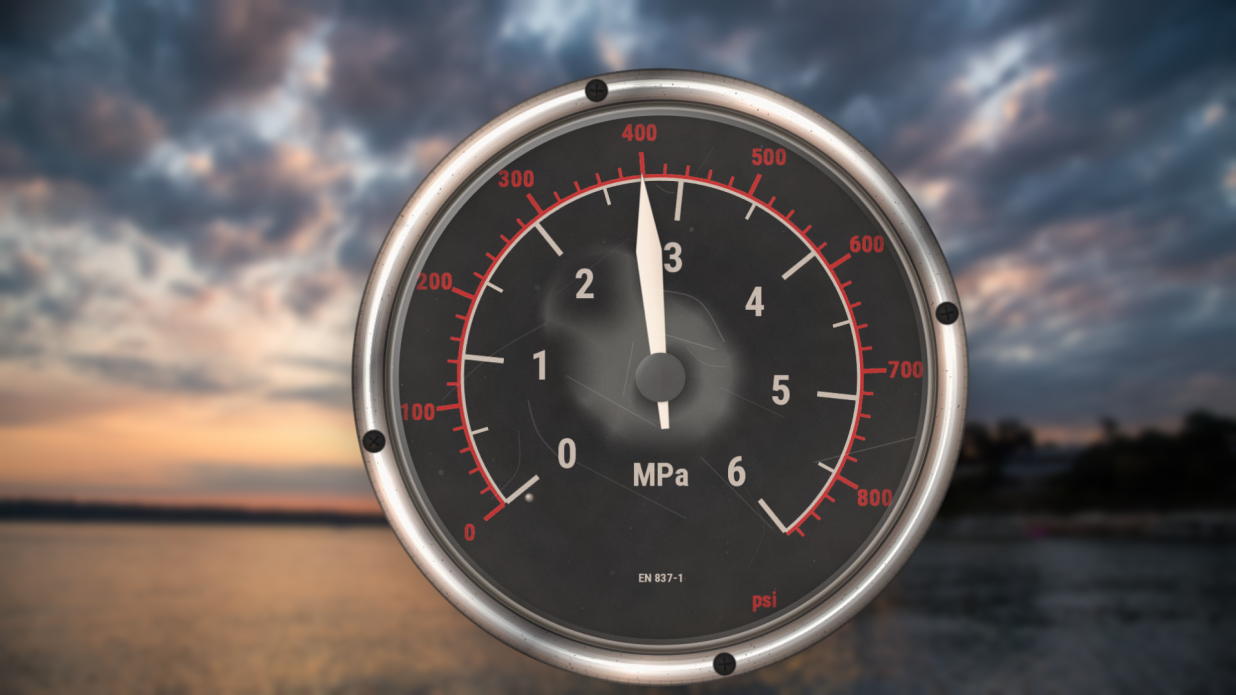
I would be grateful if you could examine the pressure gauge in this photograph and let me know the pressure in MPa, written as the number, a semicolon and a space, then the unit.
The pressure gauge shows 2.75; MPa
